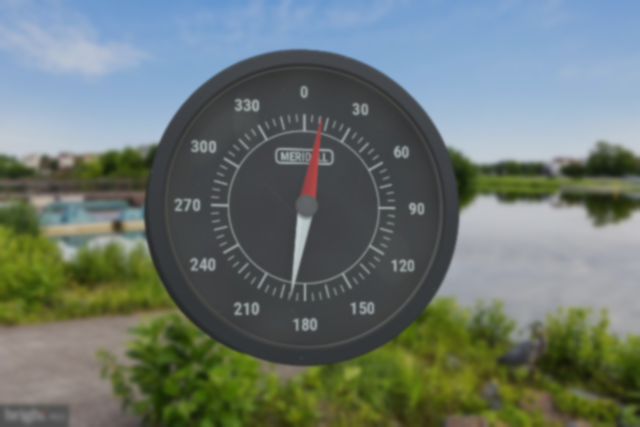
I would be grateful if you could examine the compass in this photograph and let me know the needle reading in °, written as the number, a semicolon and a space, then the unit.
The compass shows 10; °
